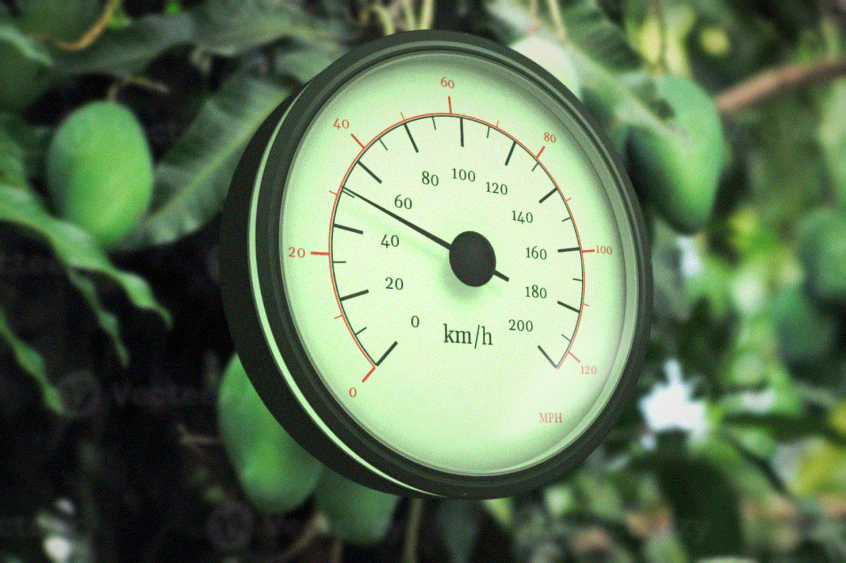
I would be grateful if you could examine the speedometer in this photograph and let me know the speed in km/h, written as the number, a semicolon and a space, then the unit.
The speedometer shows 50; km/h
